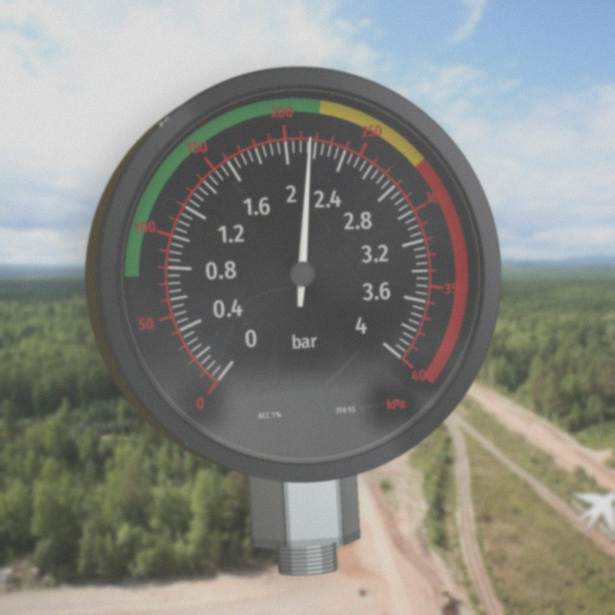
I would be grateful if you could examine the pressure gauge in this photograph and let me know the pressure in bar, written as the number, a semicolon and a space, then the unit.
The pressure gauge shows 2.15; bar
